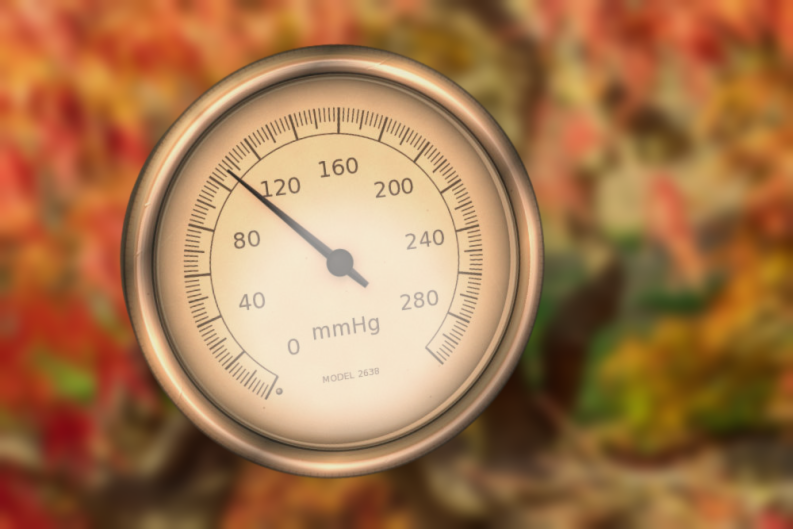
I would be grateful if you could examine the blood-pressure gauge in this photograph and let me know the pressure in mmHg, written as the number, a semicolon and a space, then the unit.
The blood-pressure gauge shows 106; mmHg
